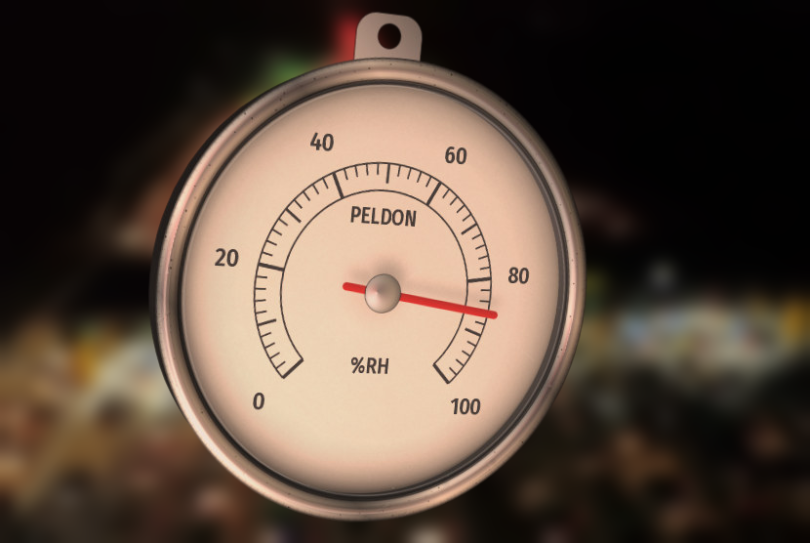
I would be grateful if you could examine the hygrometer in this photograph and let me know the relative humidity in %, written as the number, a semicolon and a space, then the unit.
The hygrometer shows 86; %
